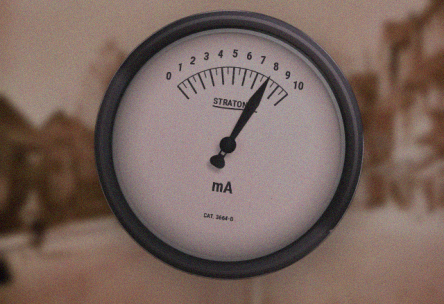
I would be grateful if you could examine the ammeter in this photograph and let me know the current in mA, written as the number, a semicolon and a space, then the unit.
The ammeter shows 8; mA
